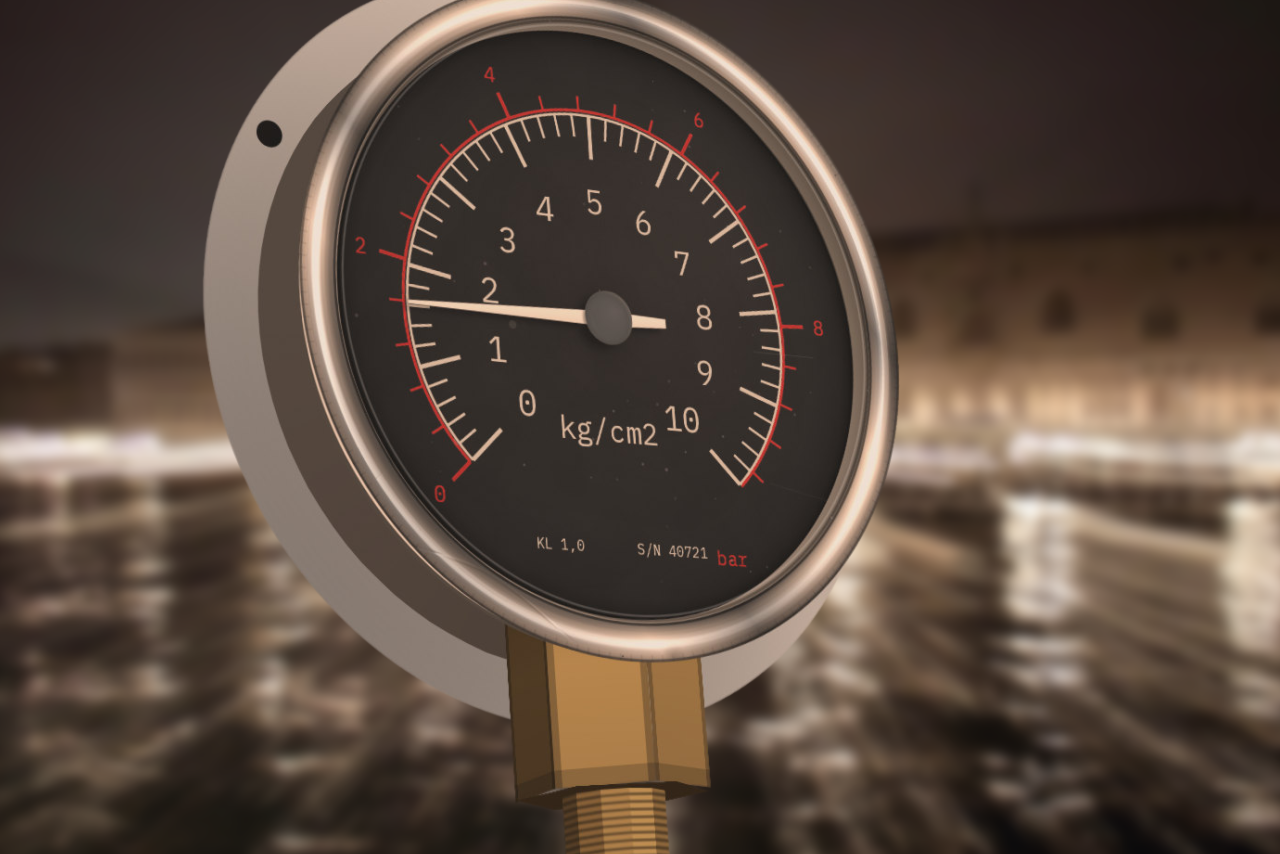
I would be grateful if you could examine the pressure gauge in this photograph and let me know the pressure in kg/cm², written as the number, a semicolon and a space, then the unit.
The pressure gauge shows 1.6; kg/cm²
